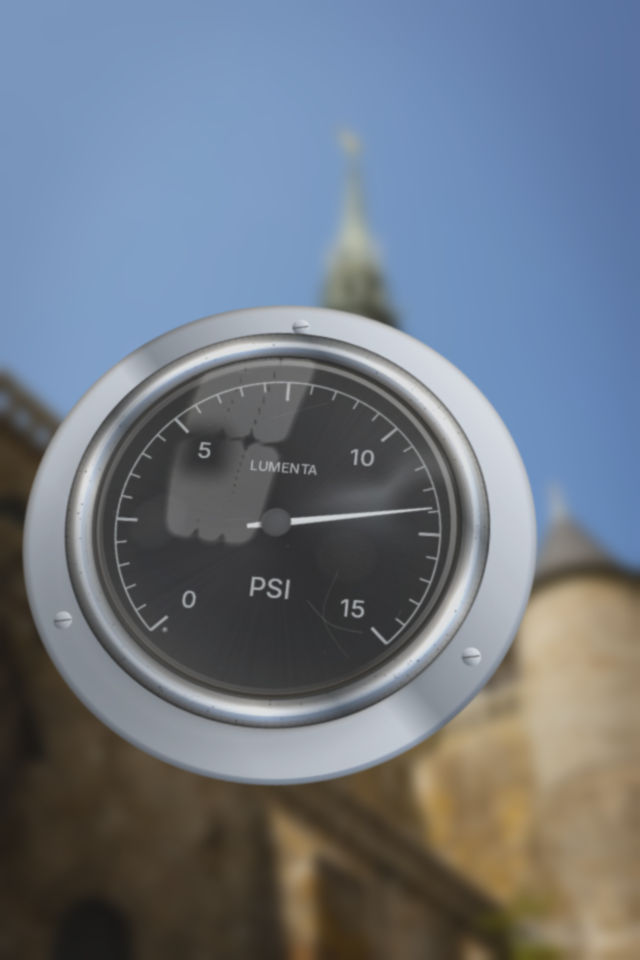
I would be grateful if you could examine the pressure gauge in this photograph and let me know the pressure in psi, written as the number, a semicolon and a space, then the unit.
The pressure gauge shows 12; psi
